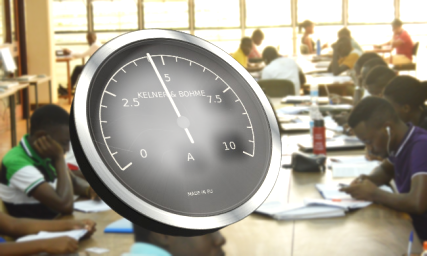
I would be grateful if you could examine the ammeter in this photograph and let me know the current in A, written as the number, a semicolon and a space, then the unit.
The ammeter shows 4.5; A
